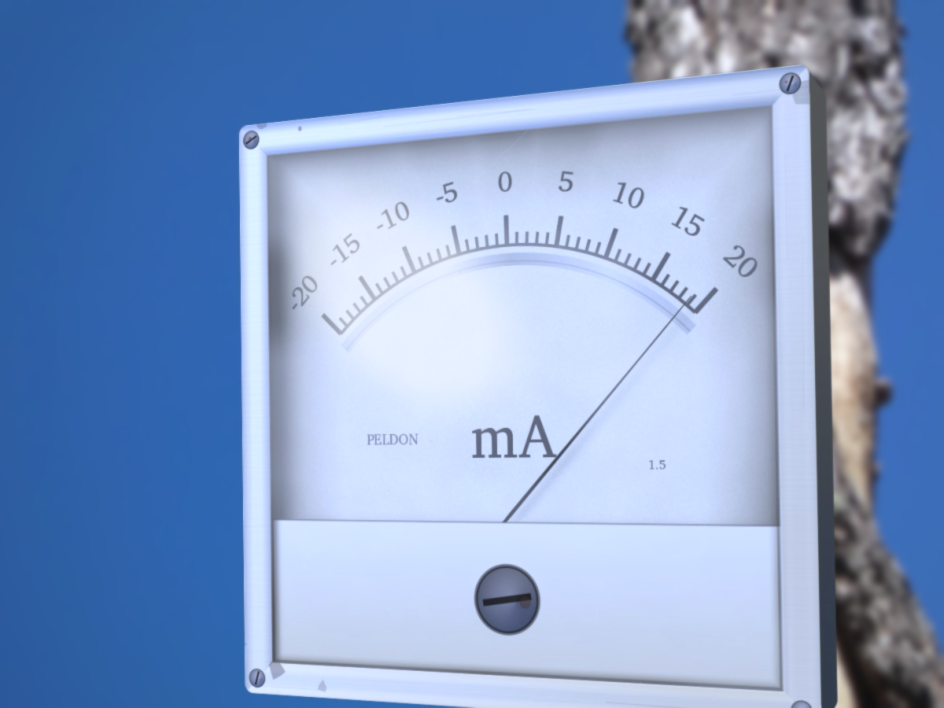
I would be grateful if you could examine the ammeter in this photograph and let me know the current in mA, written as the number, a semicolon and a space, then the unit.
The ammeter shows 19; mA
